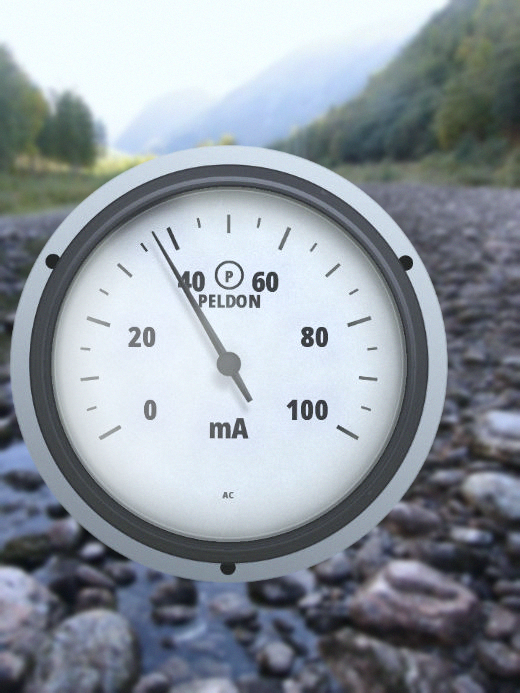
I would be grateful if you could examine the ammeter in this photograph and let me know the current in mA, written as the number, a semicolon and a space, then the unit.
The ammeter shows 37.5; mA
